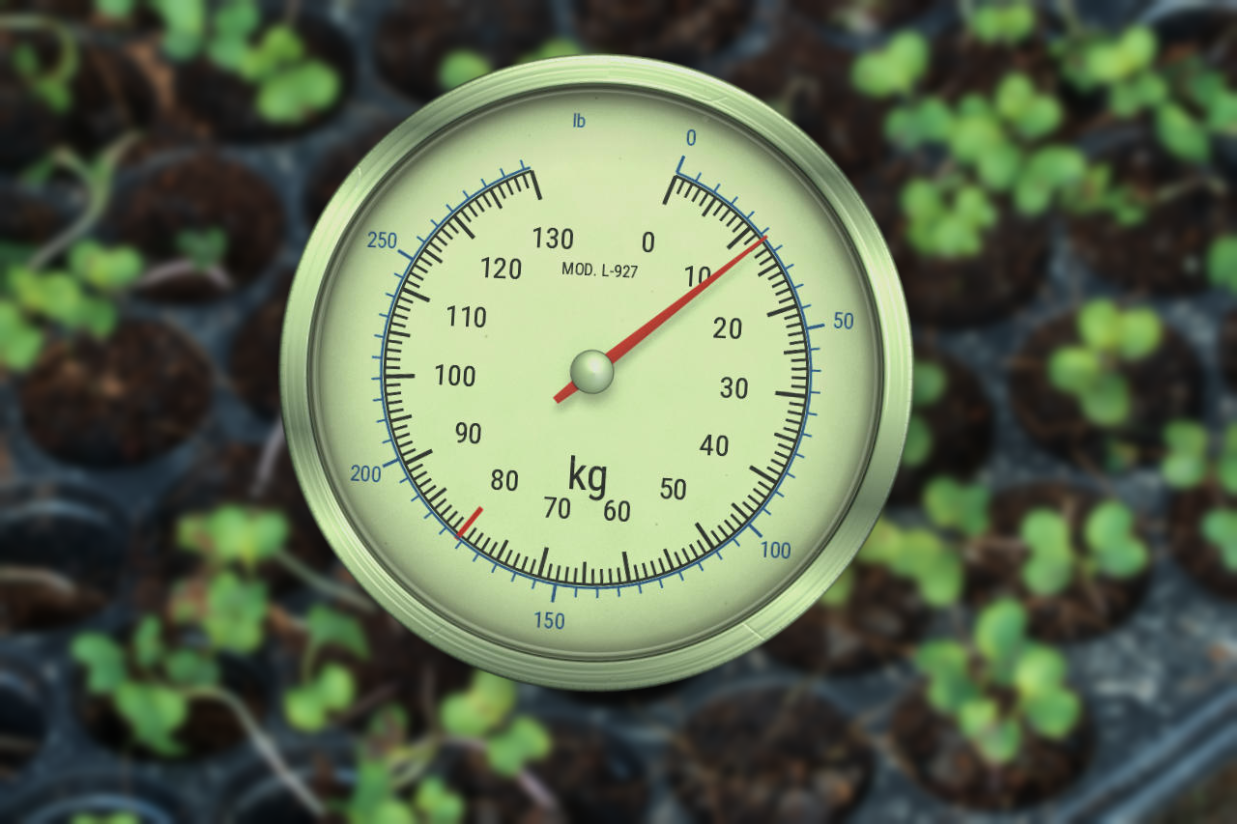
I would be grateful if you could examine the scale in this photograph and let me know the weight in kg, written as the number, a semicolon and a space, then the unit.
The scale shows 12; kg
